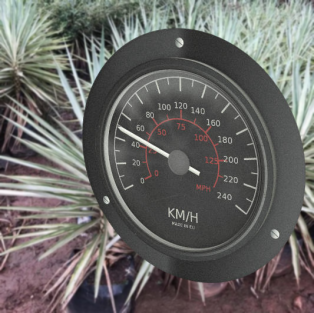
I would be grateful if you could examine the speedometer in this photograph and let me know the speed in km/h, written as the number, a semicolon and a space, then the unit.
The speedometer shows 50; km/h
